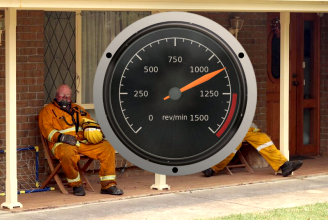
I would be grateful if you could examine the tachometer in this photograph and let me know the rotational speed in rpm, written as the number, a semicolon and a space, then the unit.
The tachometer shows 1100; rpm
